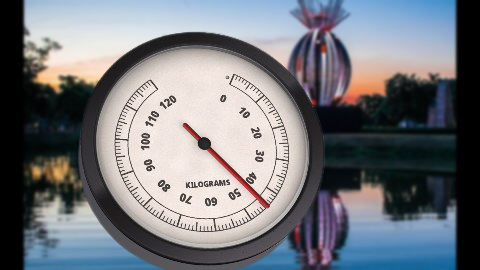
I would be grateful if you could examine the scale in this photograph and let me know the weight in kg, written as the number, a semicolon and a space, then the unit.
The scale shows 45; kg
